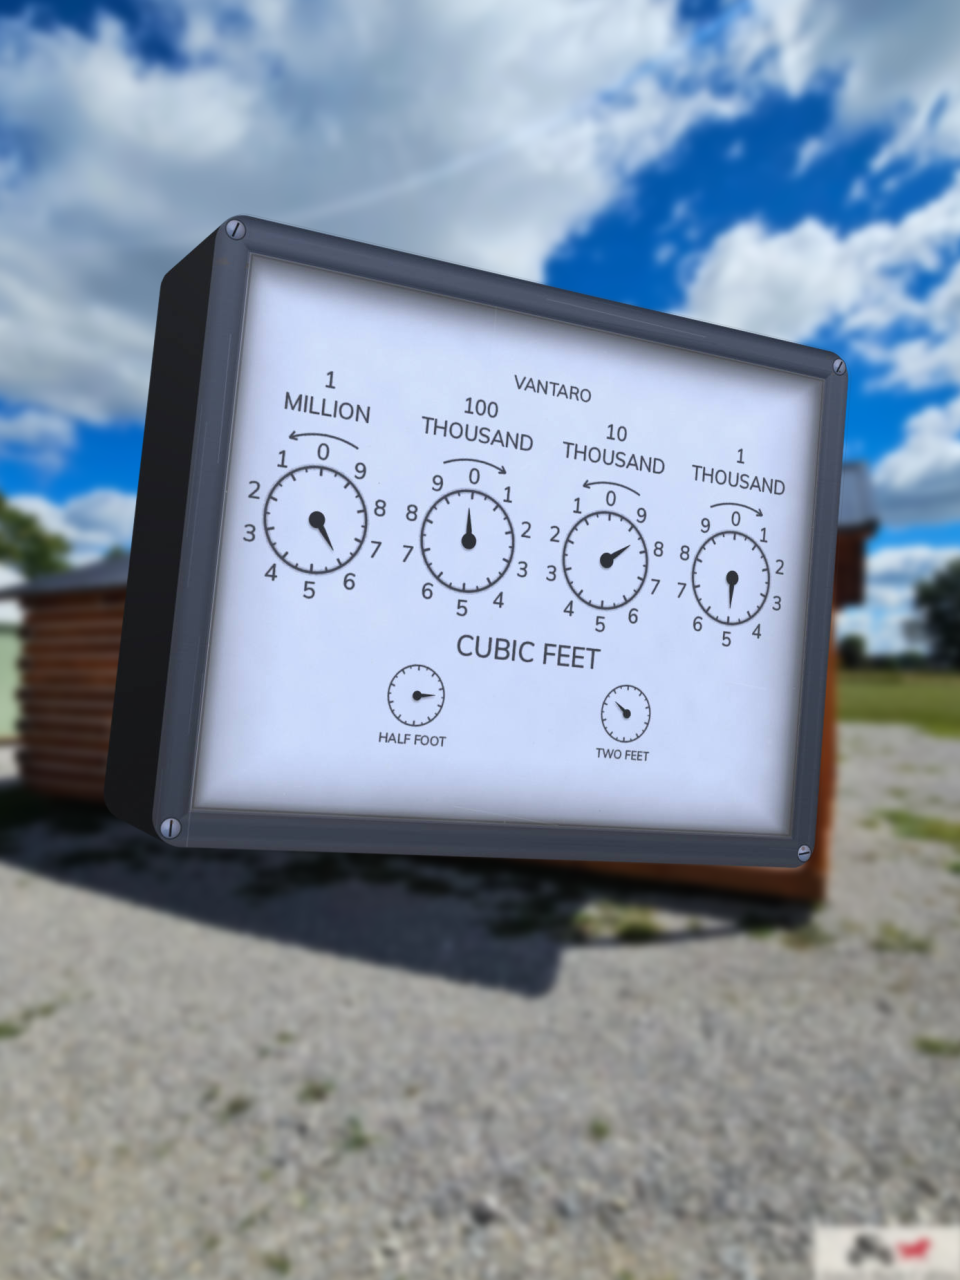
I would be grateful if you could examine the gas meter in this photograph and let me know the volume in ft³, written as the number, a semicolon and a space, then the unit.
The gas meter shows 598500; ft³
